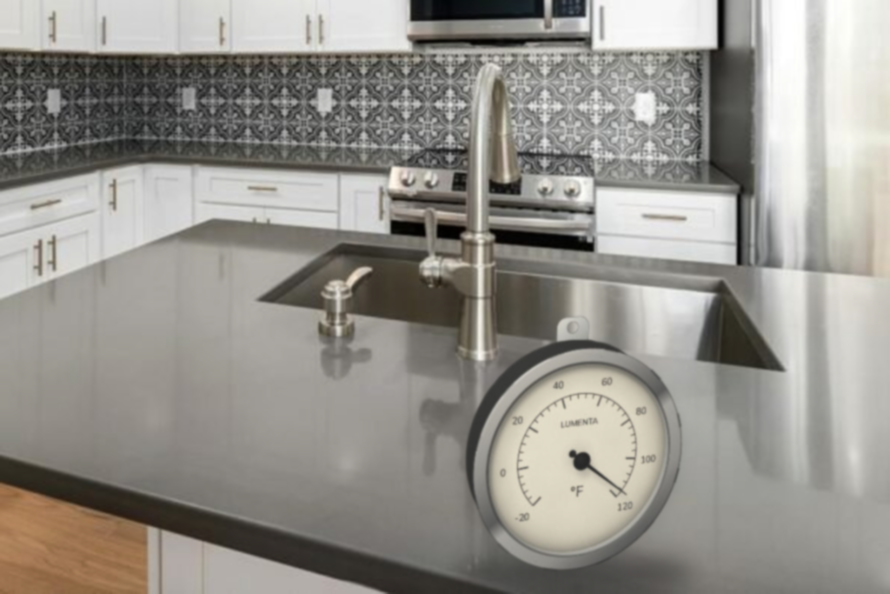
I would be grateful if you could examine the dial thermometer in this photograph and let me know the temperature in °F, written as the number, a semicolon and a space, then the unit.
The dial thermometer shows 116; °F
